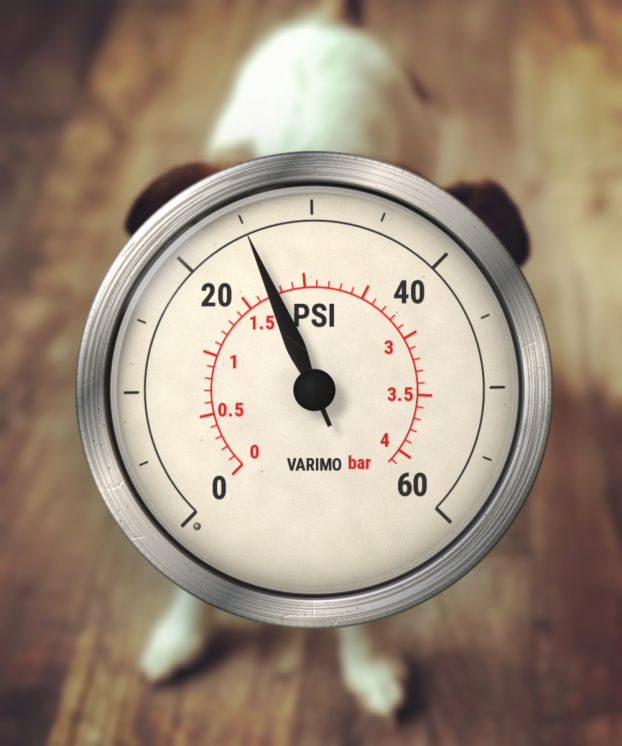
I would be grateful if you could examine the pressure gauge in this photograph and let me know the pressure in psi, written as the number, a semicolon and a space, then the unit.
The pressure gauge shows 25; psi
